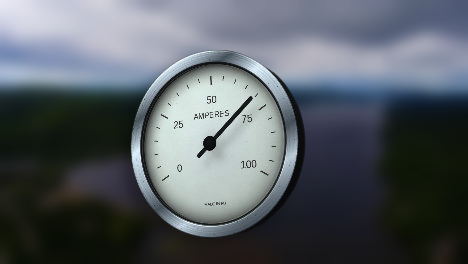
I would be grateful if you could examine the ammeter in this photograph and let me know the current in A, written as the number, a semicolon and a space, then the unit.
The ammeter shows 70; A
